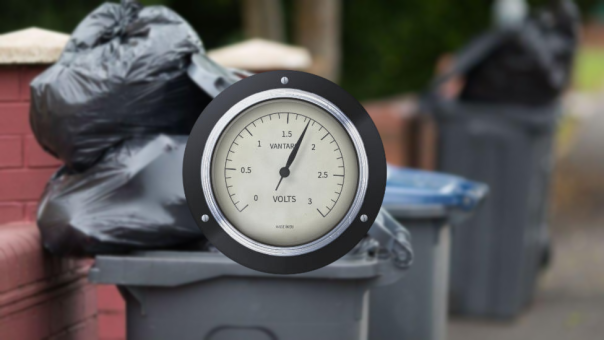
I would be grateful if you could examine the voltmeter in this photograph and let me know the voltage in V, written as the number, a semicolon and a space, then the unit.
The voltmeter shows 1.75; V
